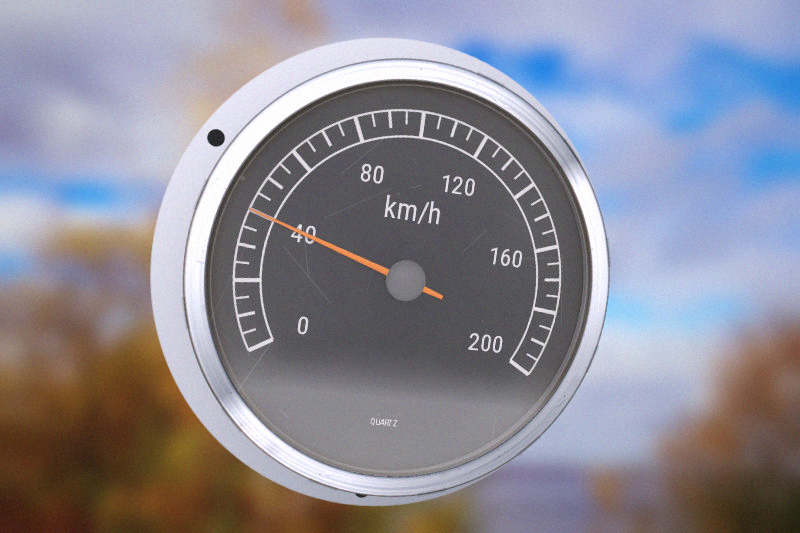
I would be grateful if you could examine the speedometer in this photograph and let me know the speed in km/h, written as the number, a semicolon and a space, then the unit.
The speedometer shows 40; km/h
